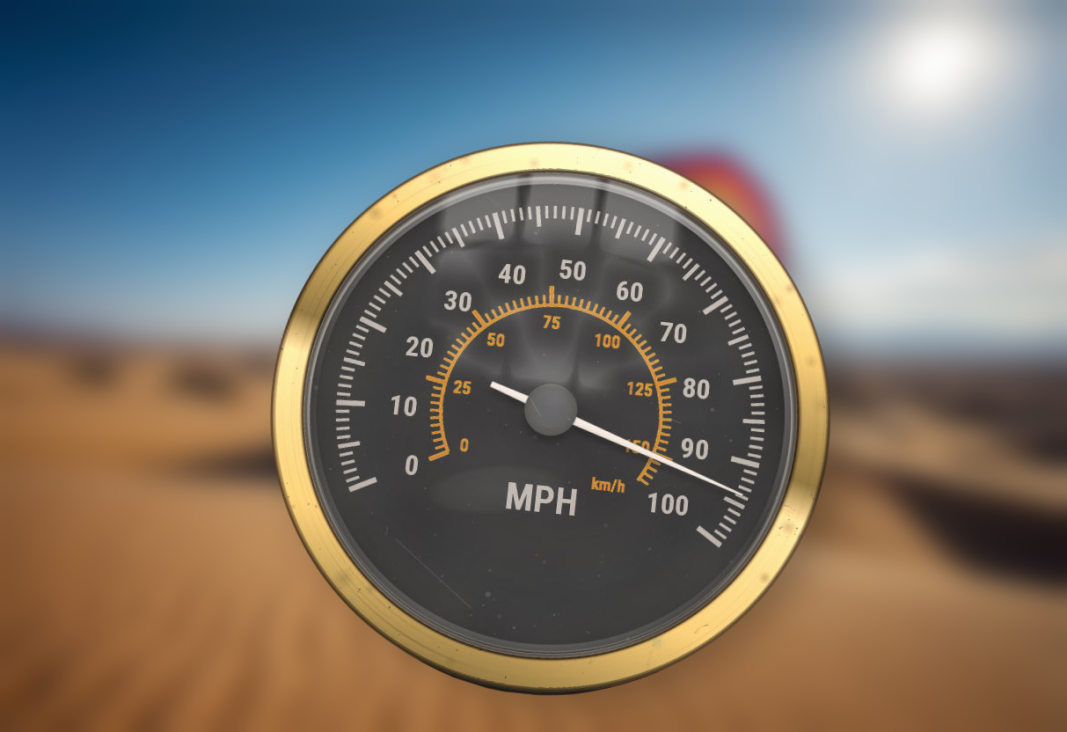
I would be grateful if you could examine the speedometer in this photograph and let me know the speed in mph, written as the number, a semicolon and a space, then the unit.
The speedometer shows 94; mph
